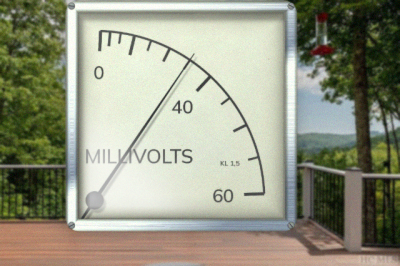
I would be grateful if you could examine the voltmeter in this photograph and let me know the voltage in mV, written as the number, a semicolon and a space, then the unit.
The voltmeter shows 35; mV
